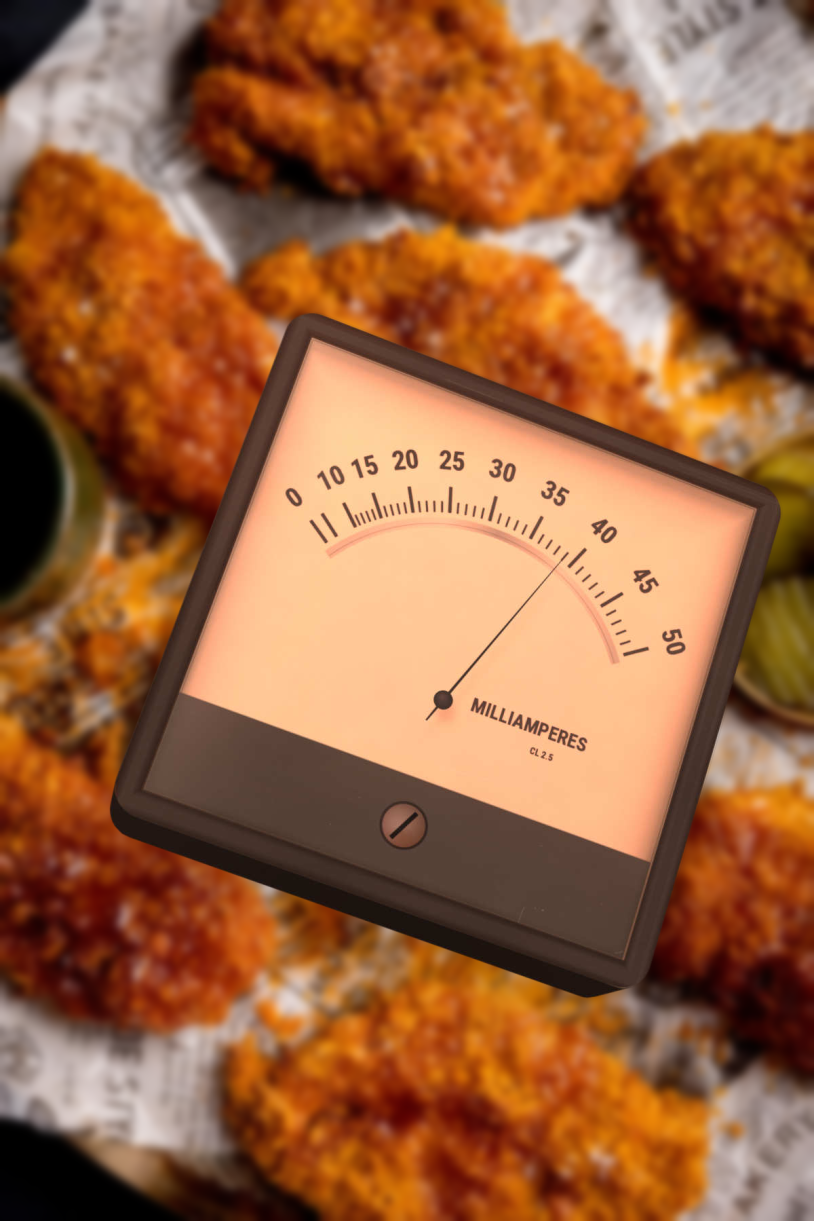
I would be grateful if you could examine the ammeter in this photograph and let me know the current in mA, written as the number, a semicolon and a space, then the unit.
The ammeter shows 39; mA
